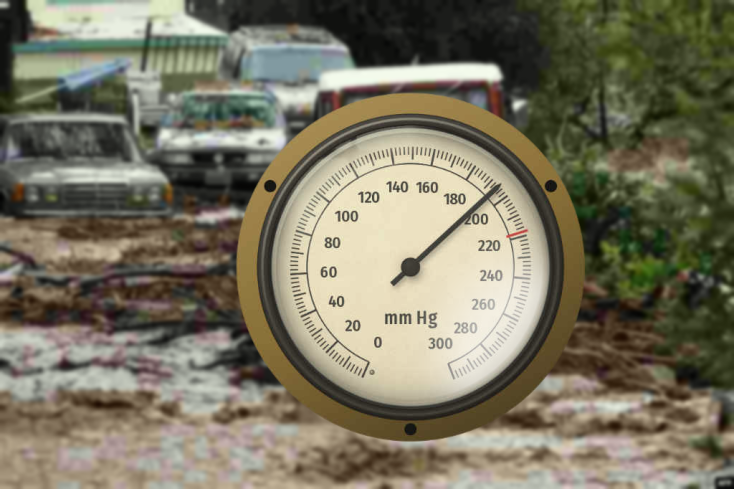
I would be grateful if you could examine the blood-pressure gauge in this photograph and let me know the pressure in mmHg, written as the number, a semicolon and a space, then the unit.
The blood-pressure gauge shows 194; mmHg
